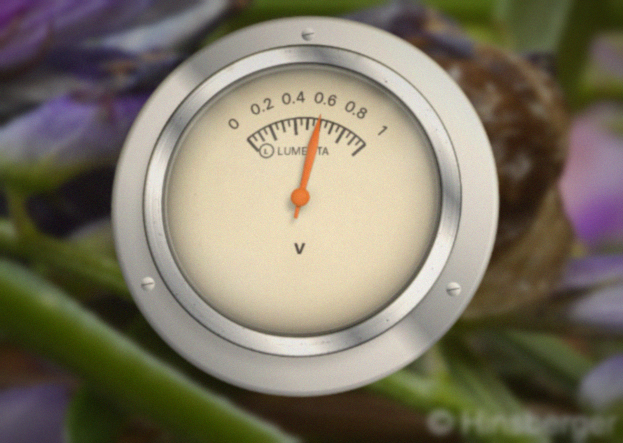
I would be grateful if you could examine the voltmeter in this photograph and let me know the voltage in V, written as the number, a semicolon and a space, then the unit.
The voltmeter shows 0.6; V
